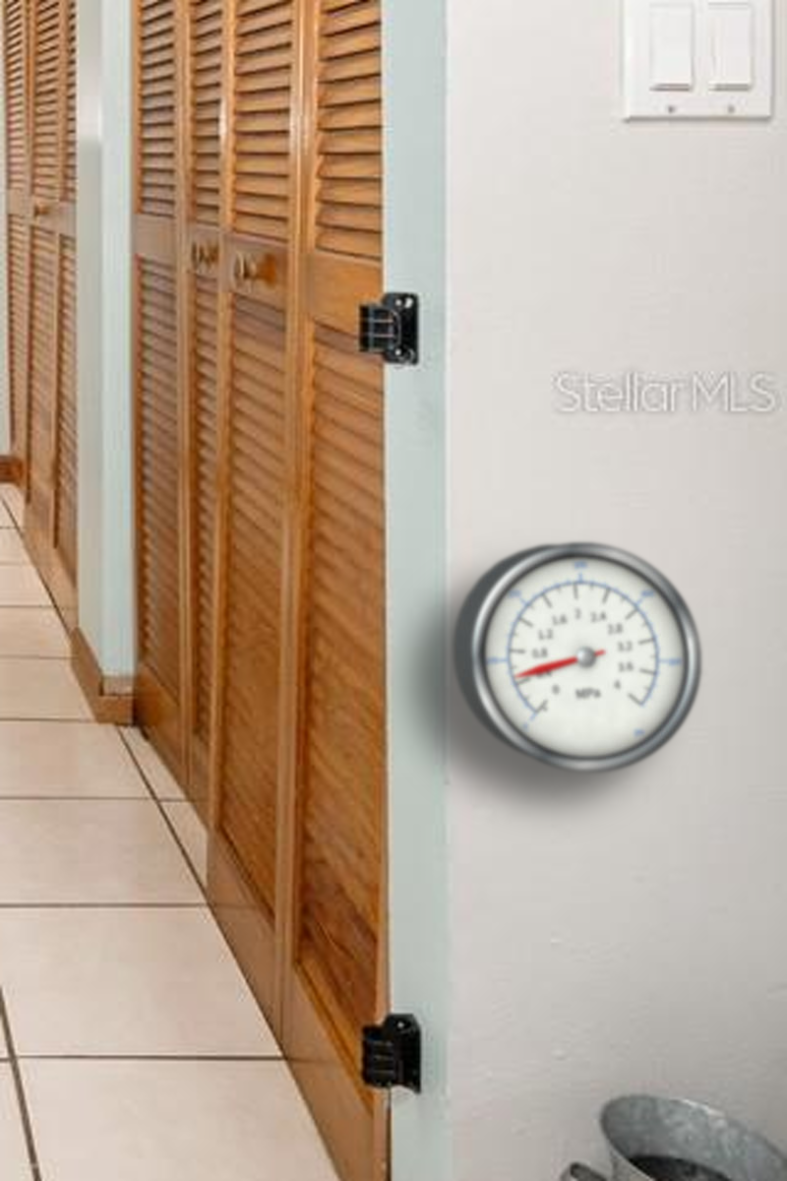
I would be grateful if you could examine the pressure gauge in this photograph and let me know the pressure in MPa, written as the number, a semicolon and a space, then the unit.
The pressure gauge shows 0.5; MPa
